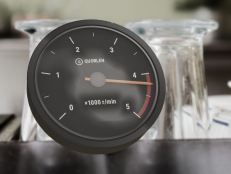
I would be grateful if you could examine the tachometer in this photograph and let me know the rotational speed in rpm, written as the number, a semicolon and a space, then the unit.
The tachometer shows 4250; rpm
